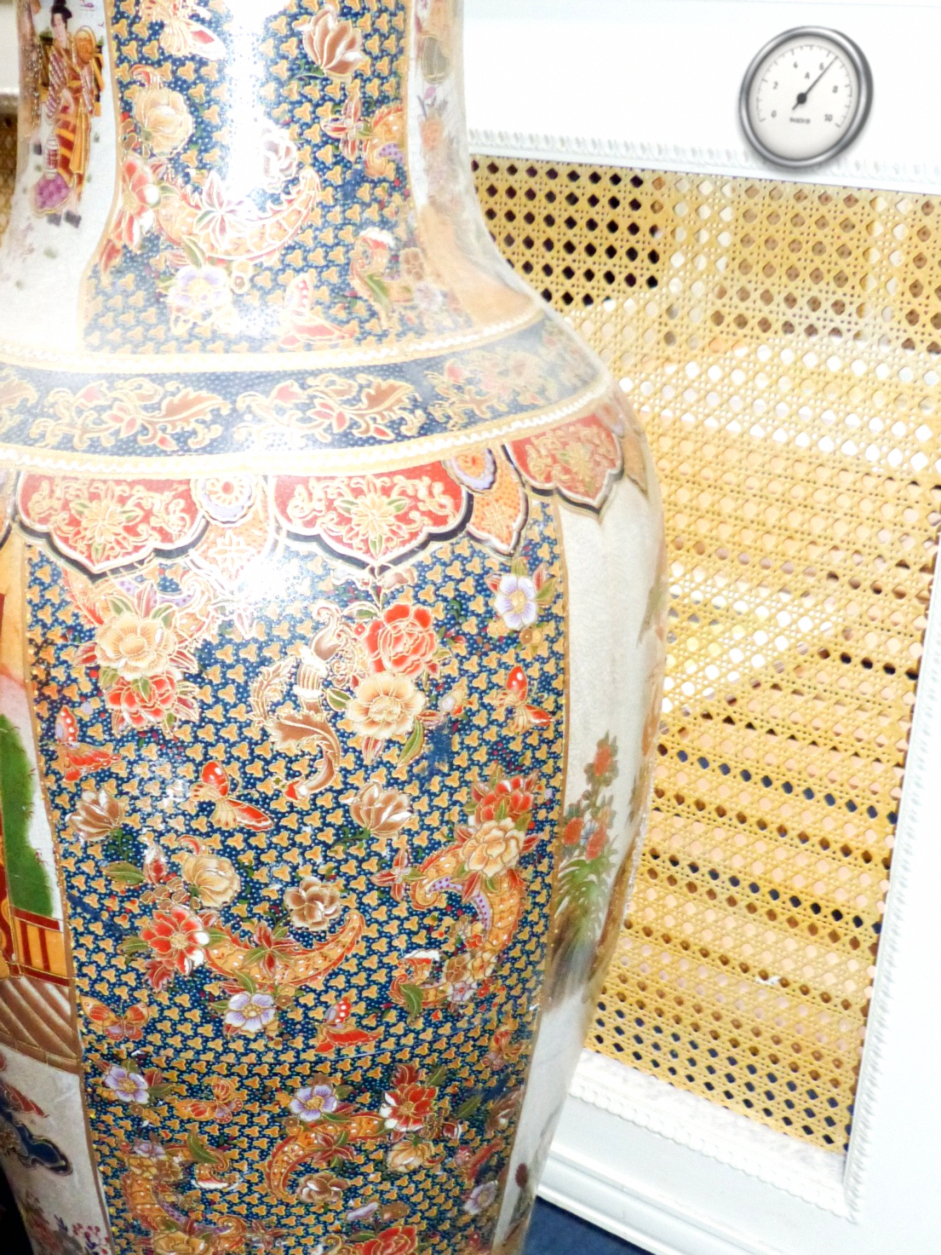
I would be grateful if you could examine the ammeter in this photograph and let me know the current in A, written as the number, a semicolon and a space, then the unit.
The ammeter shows 6.5; A
